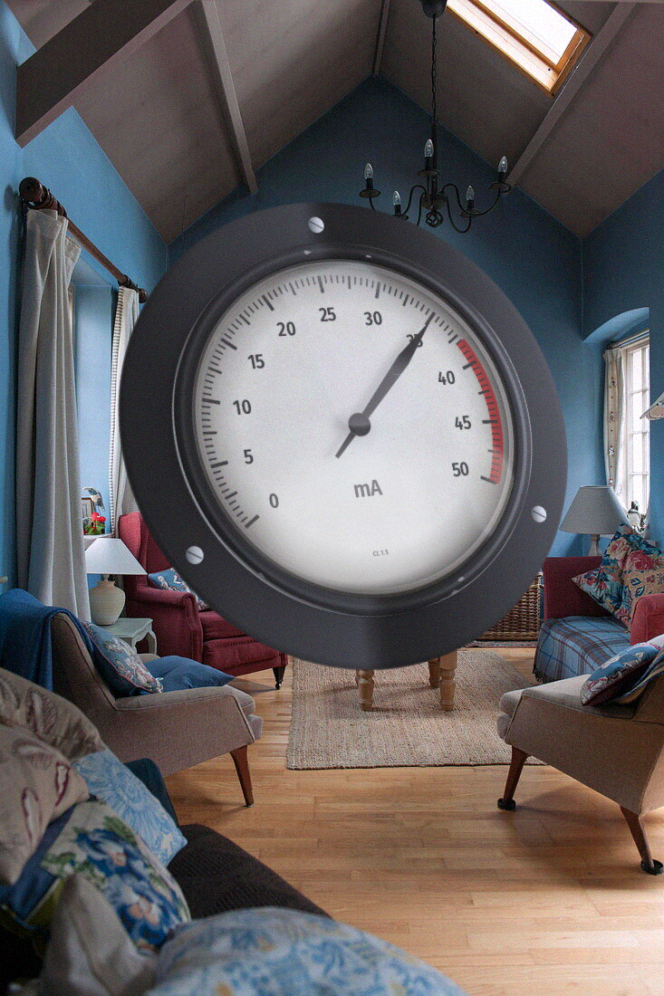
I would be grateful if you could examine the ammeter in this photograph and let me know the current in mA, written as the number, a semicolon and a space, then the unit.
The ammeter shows 35; mA
